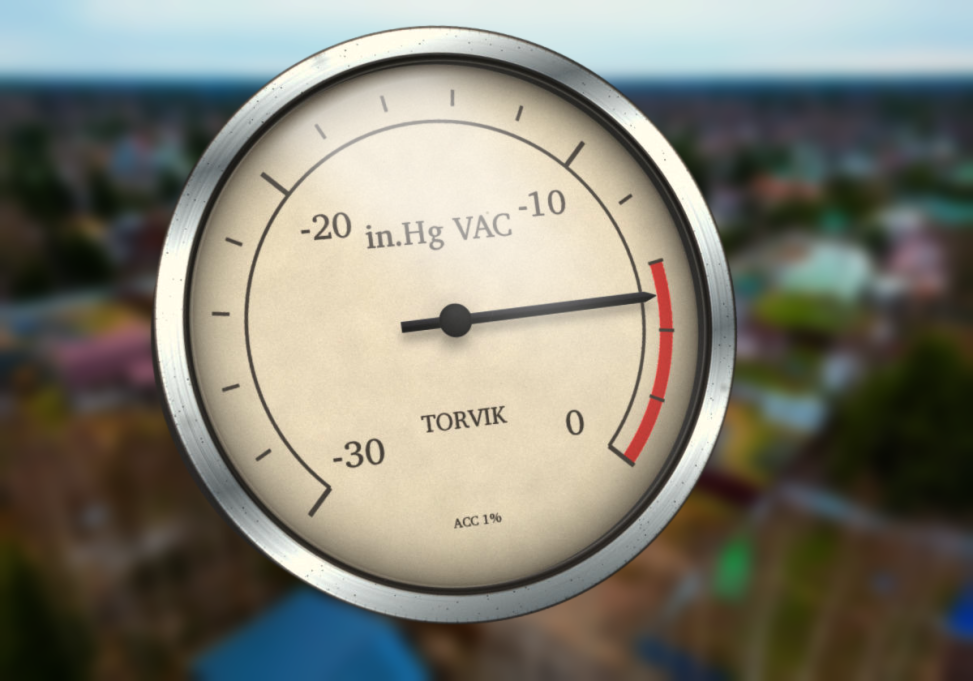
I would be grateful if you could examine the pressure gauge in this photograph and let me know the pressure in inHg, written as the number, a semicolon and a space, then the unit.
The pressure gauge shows -5; inHg
